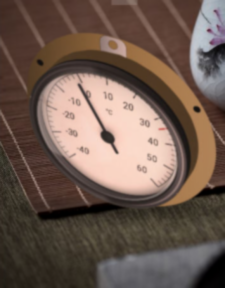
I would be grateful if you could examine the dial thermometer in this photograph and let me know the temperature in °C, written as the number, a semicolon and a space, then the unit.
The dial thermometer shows 0; °C
